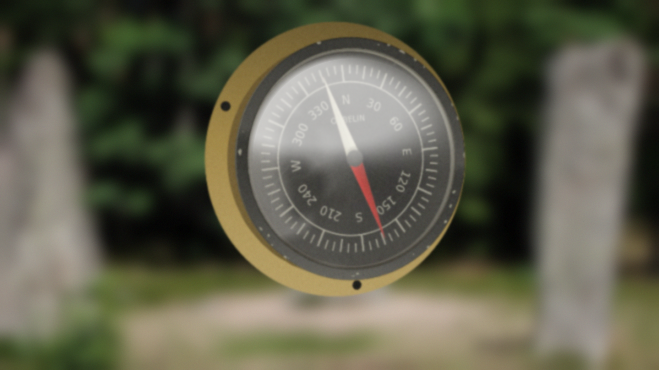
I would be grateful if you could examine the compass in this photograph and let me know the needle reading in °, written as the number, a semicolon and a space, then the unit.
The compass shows 165; °
